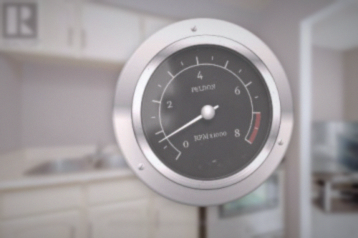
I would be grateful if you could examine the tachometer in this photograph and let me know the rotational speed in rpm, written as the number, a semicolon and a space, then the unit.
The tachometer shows 750; rpm
